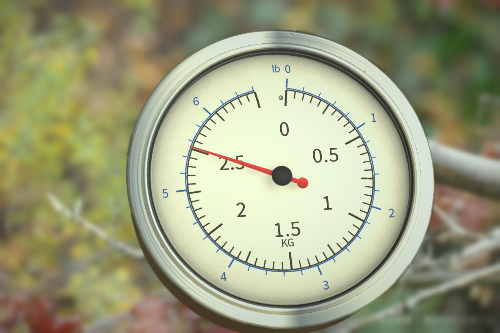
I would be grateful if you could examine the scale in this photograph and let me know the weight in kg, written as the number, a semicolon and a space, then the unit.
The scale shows 2.5; kg
